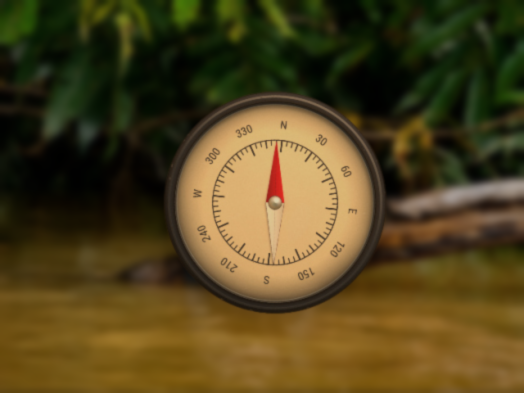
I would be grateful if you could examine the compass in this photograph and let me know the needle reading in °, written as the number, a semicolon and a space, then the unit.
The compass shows 355; °
